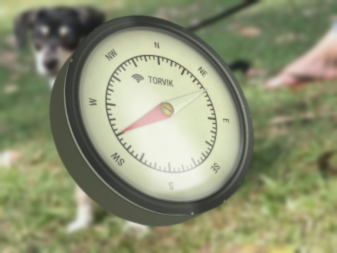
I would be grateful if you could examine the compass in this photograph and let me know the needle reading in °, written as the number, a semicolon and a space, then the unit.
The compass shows 240; °
